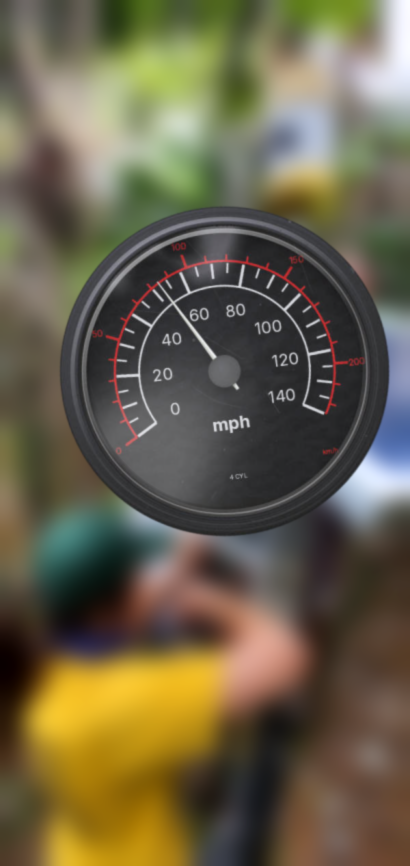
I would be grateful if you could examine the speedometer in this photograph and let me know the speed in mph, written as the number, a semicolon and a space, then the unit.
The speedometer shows 52.5; mph
